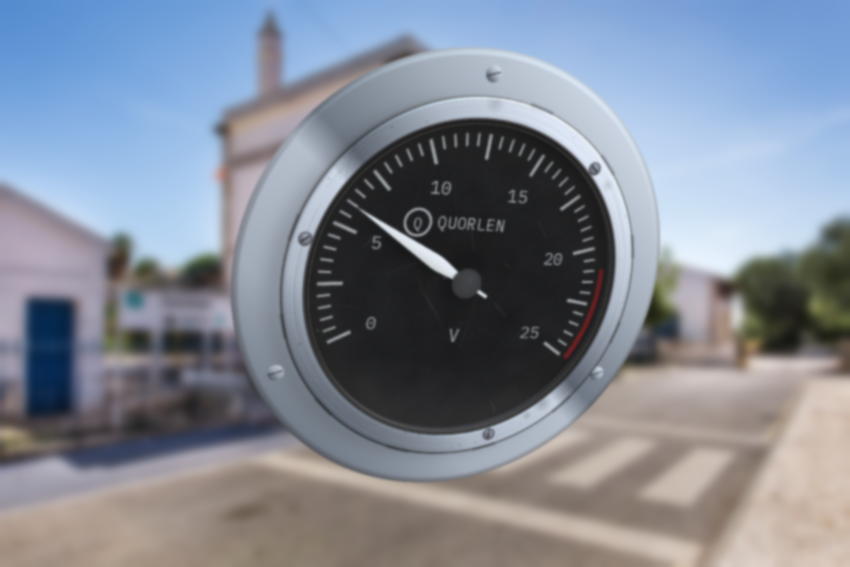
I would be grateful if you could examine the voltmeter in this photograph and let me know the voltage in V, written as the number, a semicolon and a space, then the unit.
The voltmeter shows 6; V
